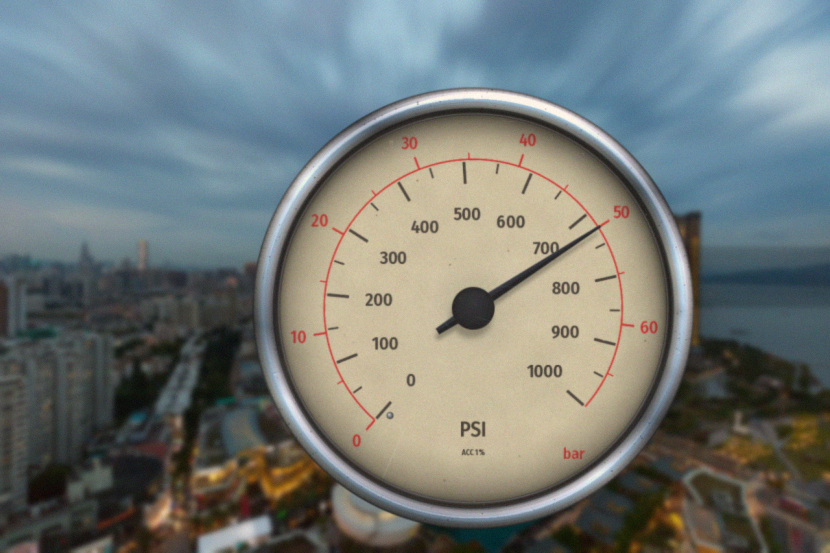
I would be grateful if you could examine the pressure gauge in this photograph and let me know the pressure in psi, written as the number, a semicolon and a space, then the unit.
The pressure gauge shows 725; psi
